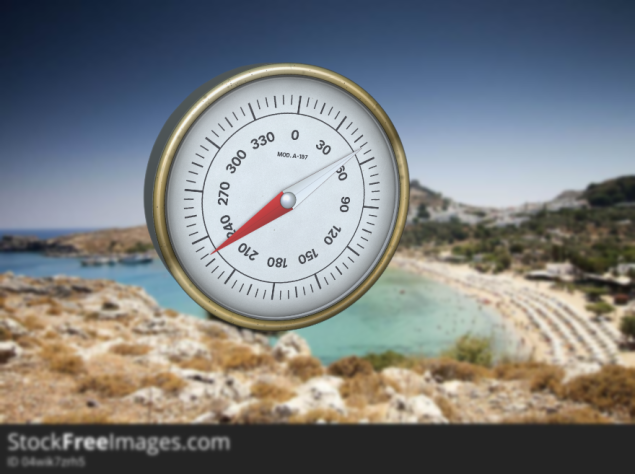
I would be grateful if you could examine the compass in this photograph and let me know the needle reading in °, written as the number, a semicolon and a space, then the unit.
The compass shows 230; °
